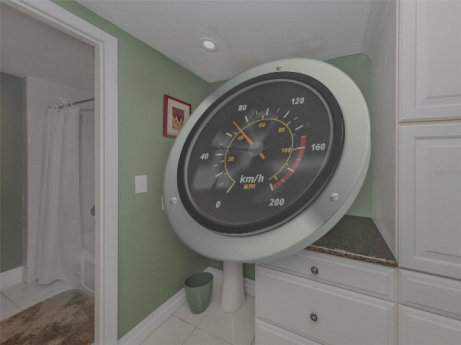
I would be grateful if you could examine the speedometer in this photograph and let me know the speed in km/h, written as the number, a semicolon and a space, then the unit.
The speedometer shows 70; km/h
